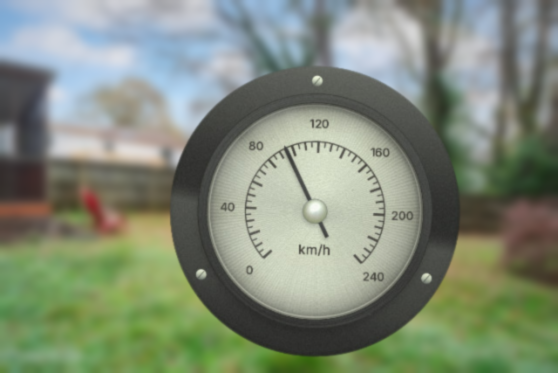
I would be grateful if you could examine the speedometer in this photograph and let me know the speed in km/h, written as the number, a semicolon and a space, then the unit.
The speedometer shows 95; km/h
